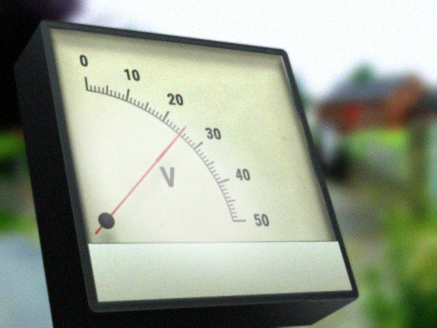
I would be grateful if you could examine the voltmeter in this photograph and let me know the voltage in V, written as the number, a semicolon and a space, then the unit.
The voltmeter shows 25; V
